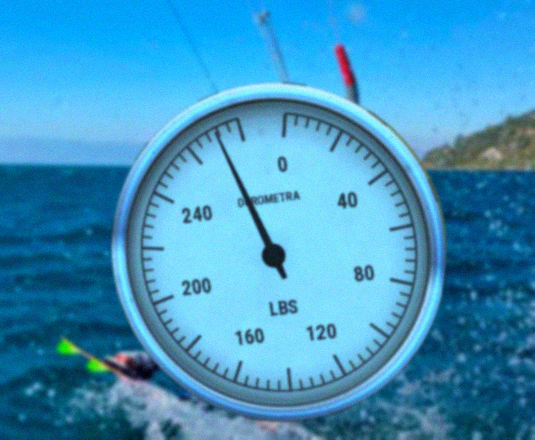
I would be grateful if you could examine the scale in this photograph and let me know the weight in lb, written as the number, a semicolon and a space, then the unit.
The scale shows 272; lb
